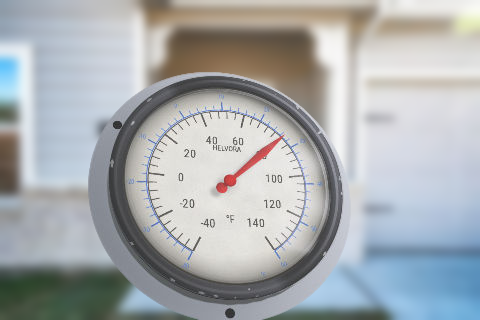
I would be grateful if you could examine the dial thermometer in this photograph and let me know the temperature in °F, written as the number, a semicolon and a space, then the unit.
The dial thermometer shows 80; °F
